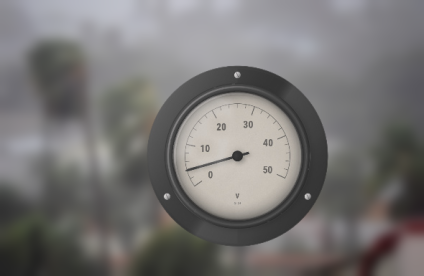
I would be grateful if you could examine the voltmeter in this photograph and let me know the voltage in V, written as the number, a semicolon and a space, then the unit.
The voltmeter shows 4; V
